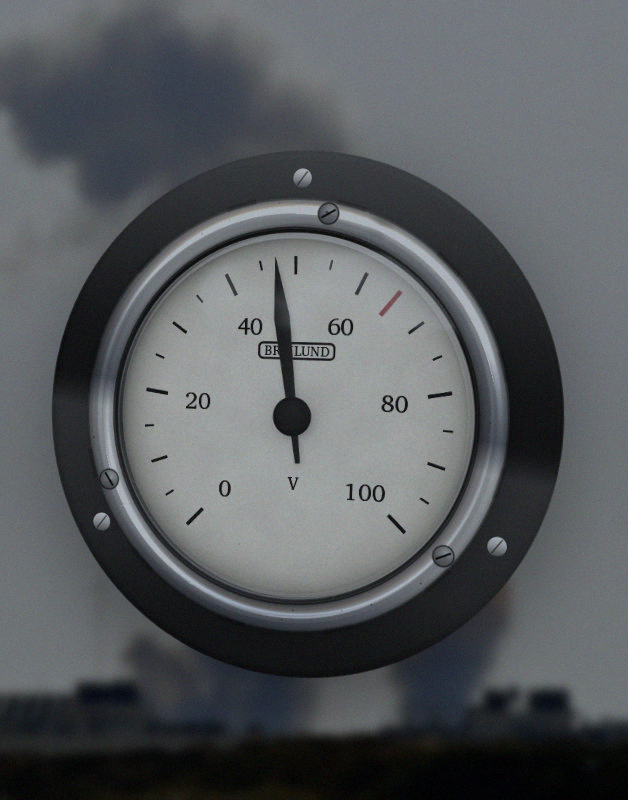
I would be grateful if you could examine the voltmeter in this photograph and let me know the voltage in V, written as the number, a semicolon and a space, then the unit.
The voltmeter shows 47.5; V
